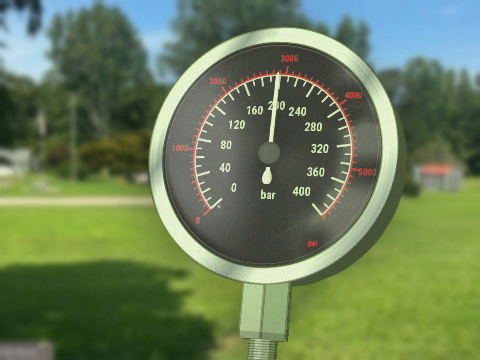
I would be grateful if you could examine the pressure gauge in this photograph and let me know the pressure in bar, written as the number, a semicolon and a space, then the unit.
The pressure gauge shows 200; bar
